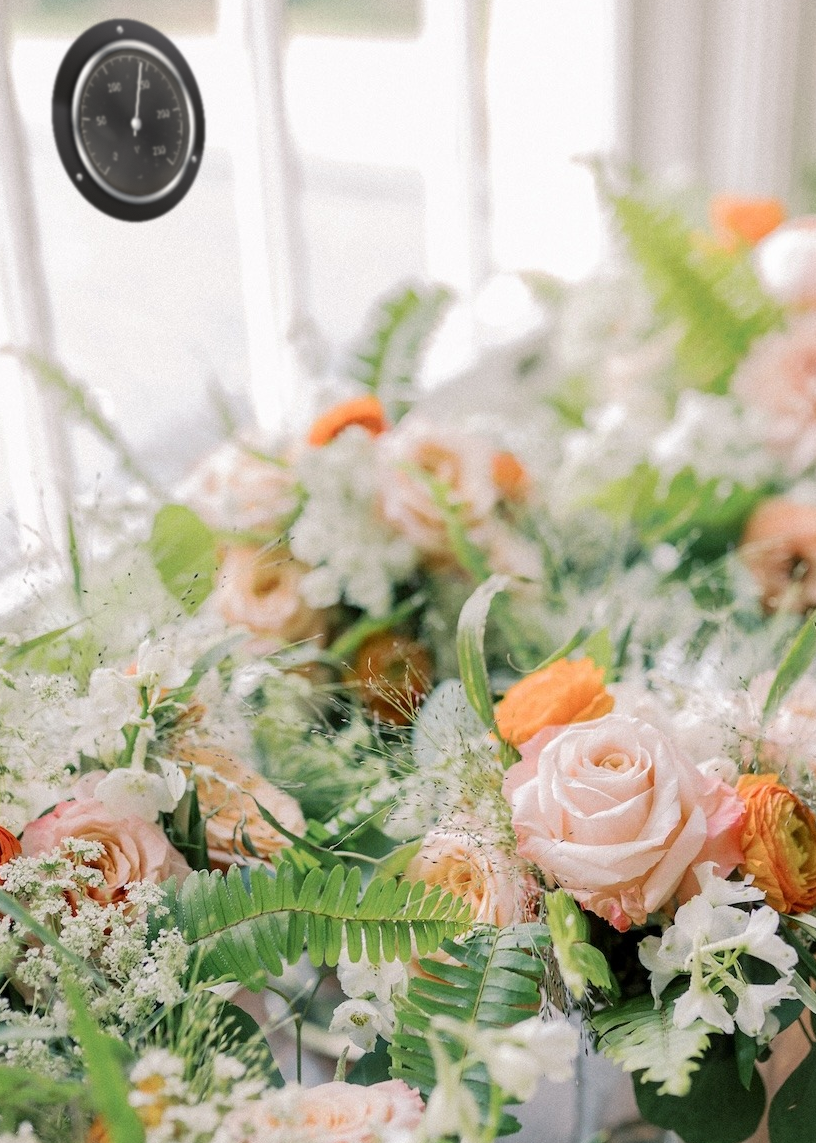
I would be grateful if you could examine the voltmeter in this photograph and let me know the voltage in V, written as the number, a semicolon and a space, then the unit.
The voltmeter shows 140; V
